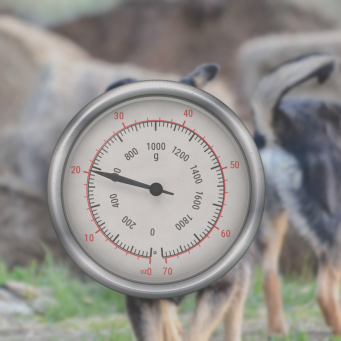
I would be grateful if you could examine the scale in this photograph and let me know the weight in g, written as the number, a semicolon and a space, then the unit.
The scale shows 580; g
